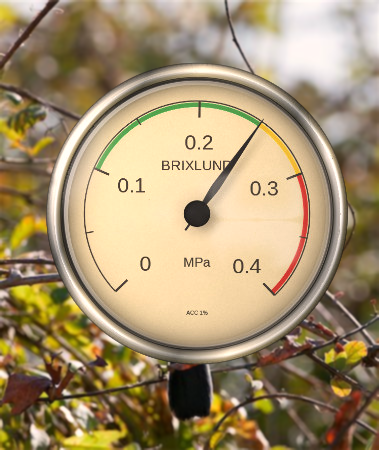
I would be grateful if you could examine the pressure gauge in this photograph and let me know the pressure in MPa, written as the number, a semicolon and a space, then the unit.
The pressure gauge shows 0.25; MPa
